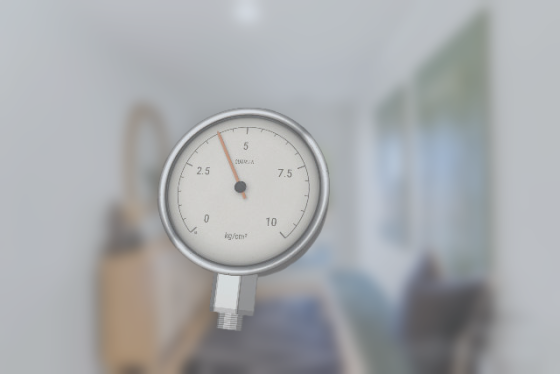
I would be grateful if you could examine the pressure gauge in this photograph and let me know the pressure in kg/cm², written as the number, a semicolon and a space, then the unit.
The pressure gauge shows 4; kg/cm²
